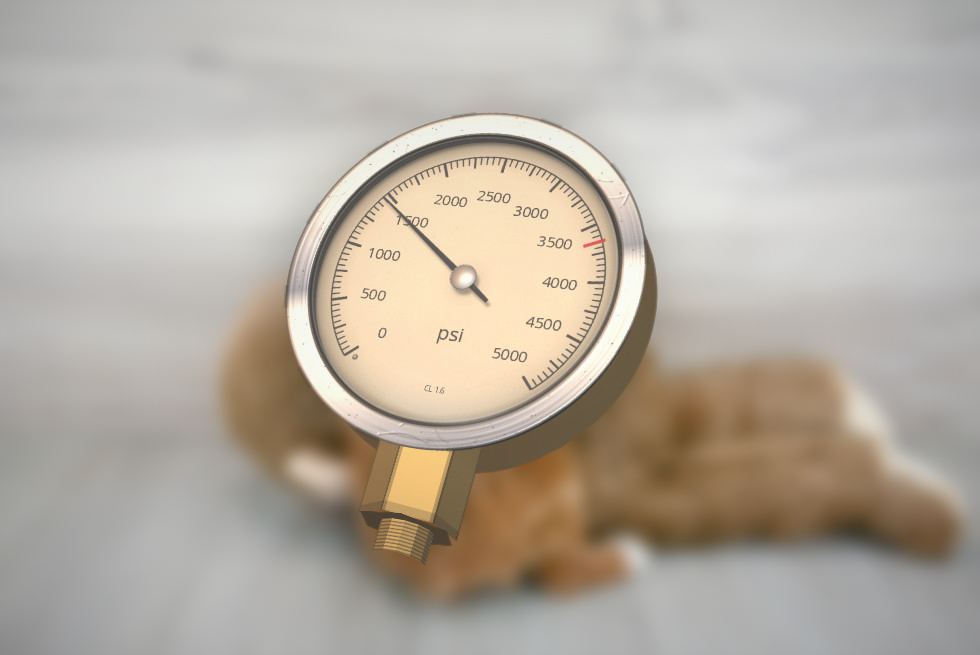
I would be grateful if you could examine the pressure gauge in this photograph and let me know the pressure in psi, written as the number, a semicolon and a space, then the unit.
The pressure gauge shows 1450; psi
